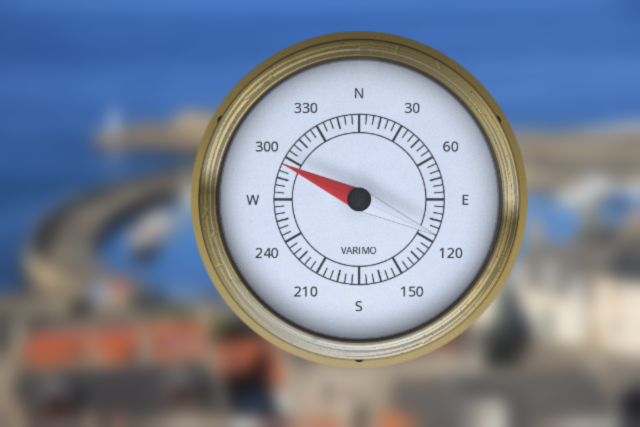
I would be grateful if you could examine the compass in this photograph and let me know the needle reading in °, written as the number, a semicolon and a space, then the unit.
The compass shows 295; °
